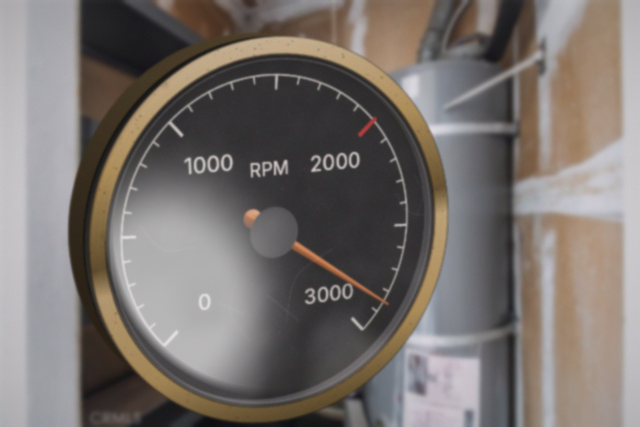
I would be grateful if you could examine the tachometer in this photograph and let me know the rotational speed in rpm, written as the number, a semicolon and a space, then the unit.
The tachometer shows 2850; rpm
